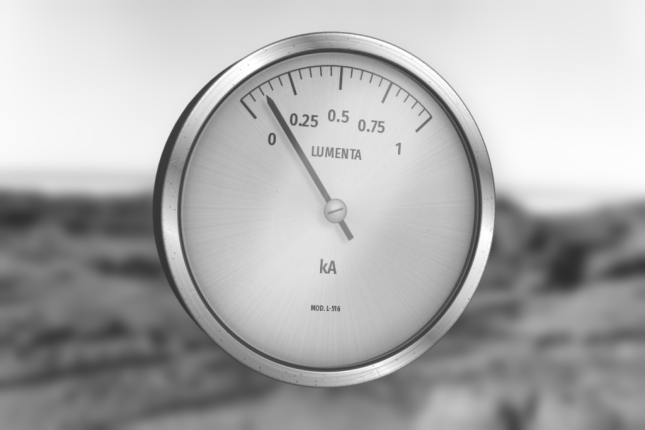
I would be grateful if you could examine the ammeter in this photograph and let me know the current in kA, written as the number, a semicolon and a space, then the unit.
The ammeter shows 0.1; kA
